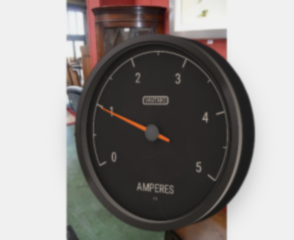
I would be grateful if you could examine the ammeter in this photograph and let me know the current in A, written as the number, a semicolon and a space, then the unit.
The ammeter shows 1; A
